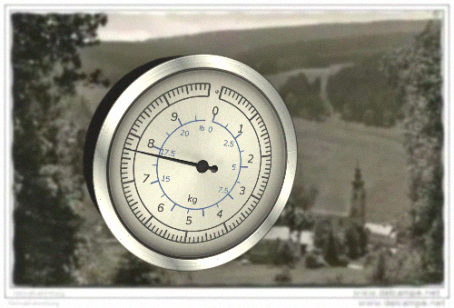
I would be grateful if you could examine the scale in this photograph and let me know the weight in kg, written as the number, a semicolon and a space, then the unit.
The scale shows 7.7; kg
